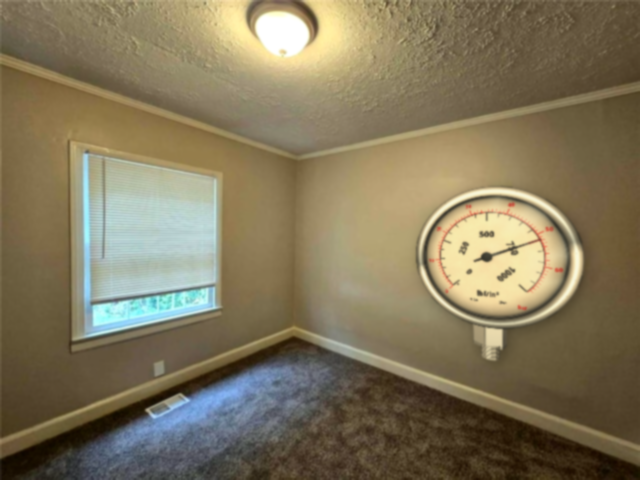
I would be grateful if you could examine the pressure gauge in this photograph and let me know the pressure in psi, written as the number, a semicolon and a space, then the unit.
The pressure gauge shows 750; psi
